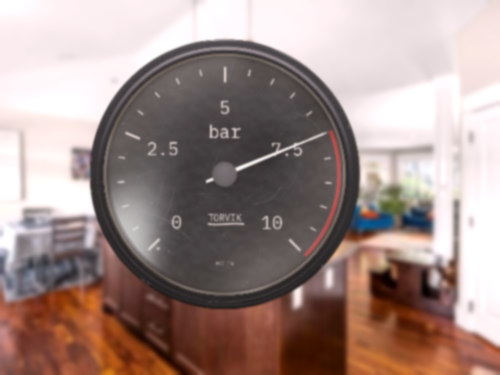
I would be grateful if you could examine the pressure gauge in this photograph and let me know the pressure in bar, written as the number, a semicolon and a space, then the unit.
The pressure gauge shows 7.5; bar
